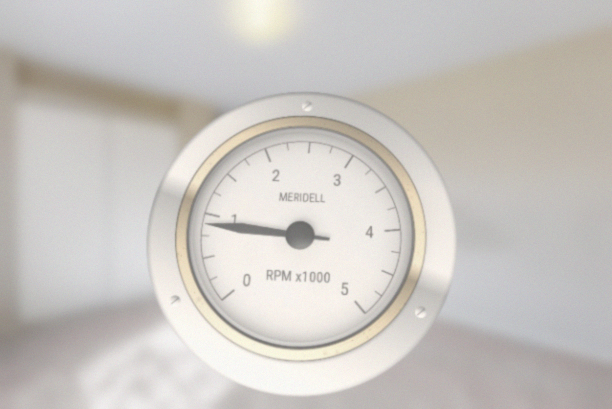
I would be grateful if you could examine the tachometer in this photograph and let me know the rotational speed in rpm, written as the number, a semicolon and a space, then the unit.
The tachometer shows 875; rpm
